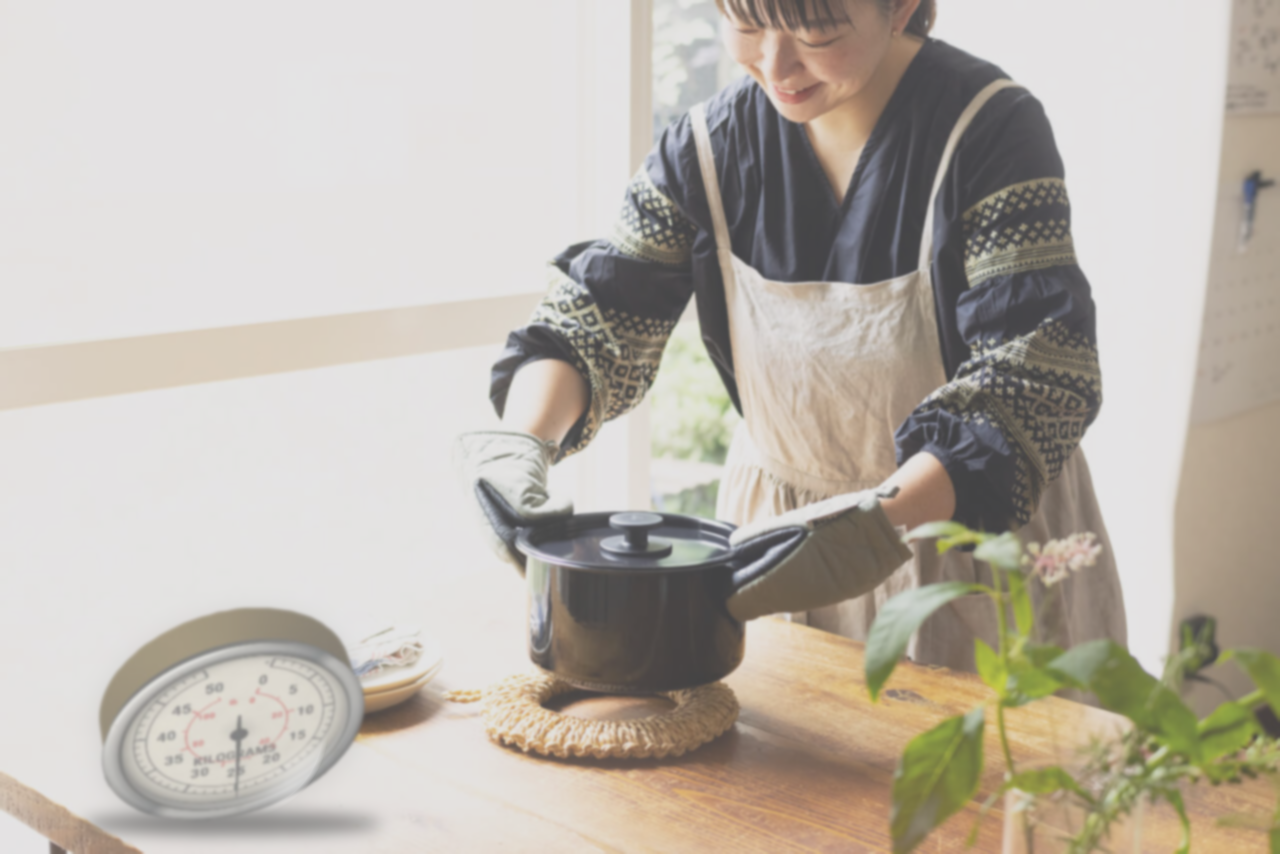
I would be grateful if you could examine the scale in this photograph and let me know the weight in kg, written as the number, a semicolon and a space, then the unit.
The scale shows 25; kg
